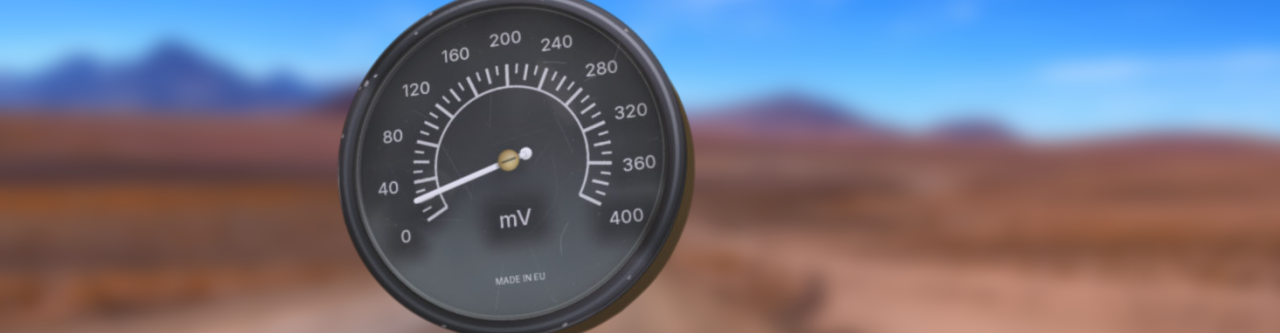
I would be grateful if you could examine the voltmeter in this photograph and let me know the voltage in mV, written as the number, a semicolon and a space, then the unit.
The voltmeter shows 20; mV
